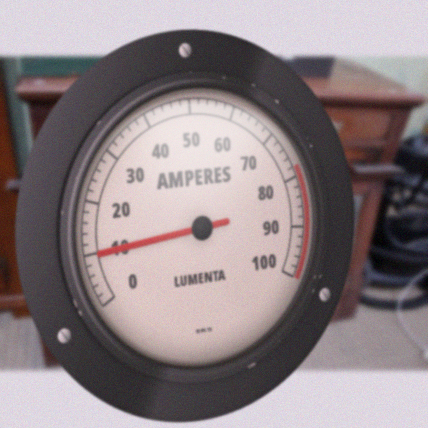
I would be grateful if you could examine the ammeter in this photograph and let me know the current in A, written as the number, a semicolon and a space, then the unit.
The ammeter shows 10; A
